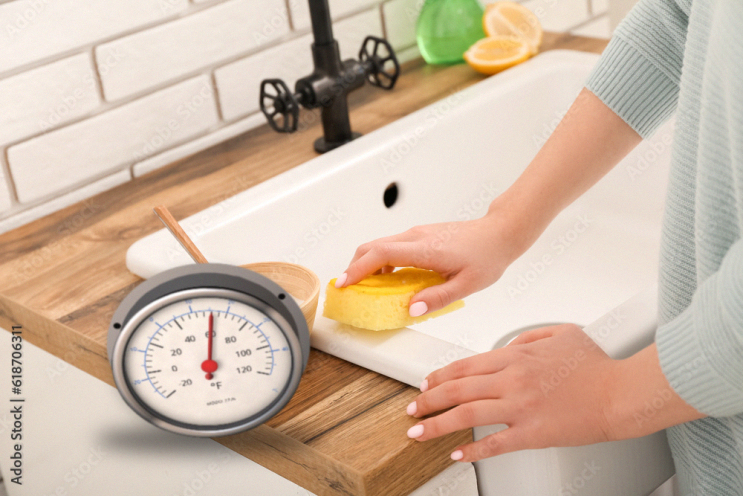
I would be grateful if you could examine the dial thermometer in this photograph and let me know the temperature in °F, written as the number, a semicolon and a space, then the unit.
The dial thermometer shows 60; °F
